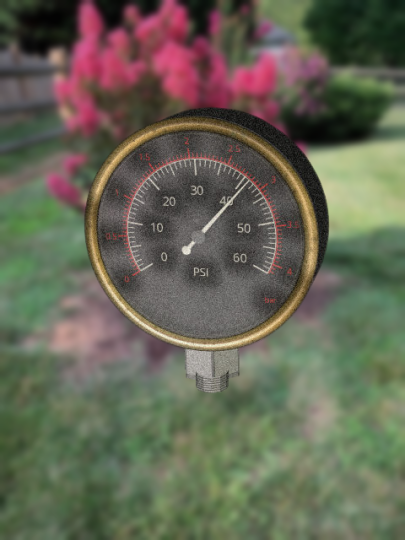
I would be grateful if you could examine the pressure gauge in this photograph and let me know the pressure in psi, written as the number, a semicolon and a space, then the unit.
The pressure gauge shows 41; psi
